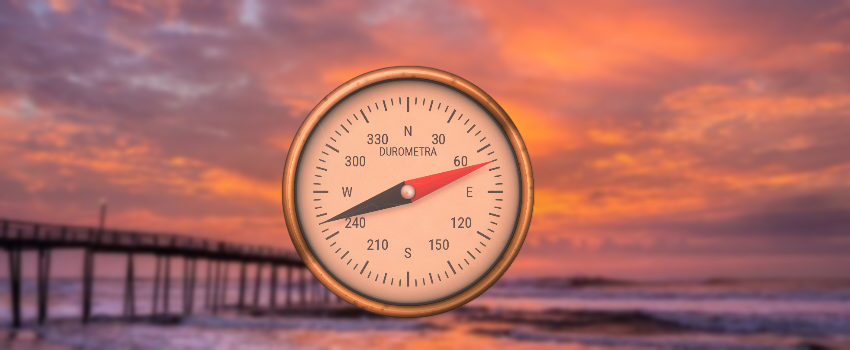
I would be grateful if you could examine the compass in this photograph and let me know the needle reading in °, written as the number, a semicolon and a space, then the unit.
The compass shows 70; °
